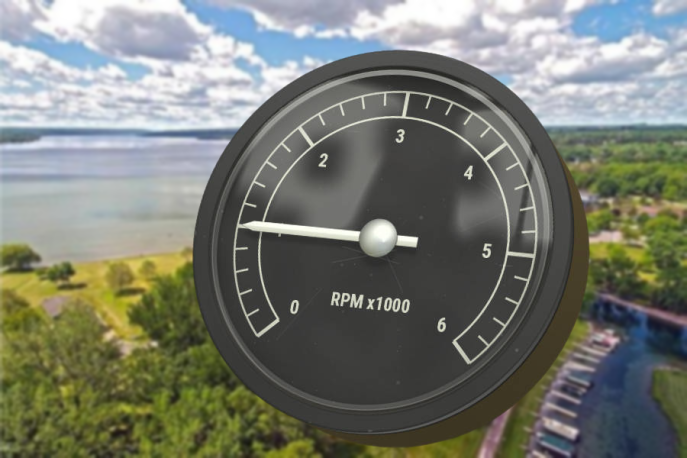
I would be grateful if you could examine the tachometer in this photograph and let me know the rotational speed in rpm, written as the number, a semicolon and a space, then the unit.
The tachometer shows 1000; rpm
